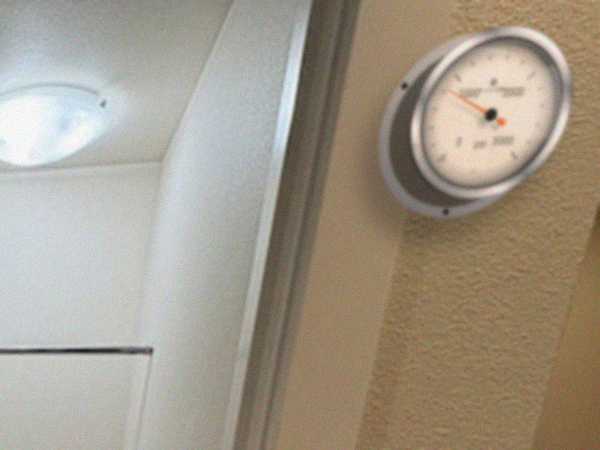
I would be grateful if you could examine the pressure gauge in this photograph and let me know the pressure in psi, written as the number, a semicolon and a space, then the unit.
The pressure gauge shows 800; psi
